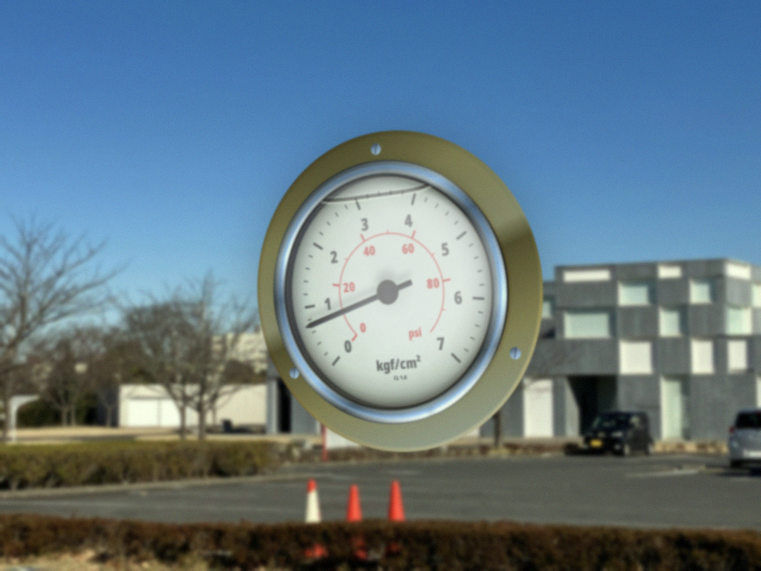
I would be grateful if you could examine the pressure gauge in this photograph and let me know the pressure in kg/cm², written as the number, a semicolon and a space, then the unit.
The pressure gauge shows 0.7; kg/cm²
